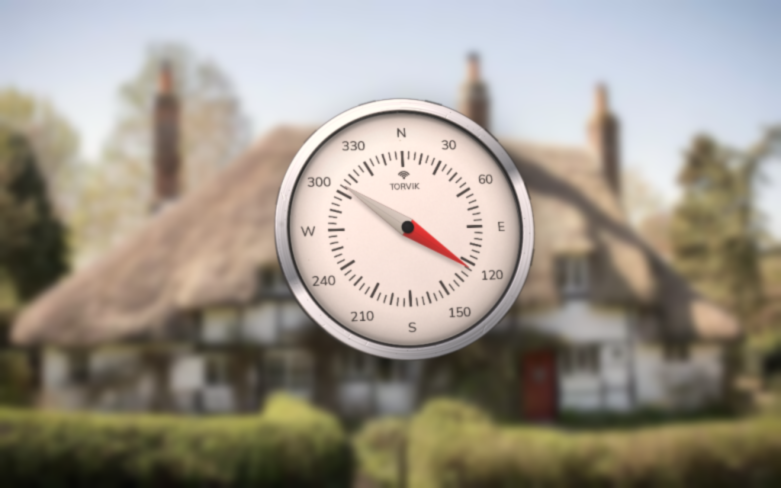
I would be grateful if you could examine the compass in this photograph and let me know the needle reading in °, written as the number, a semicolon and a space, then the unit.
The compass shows 125; °
